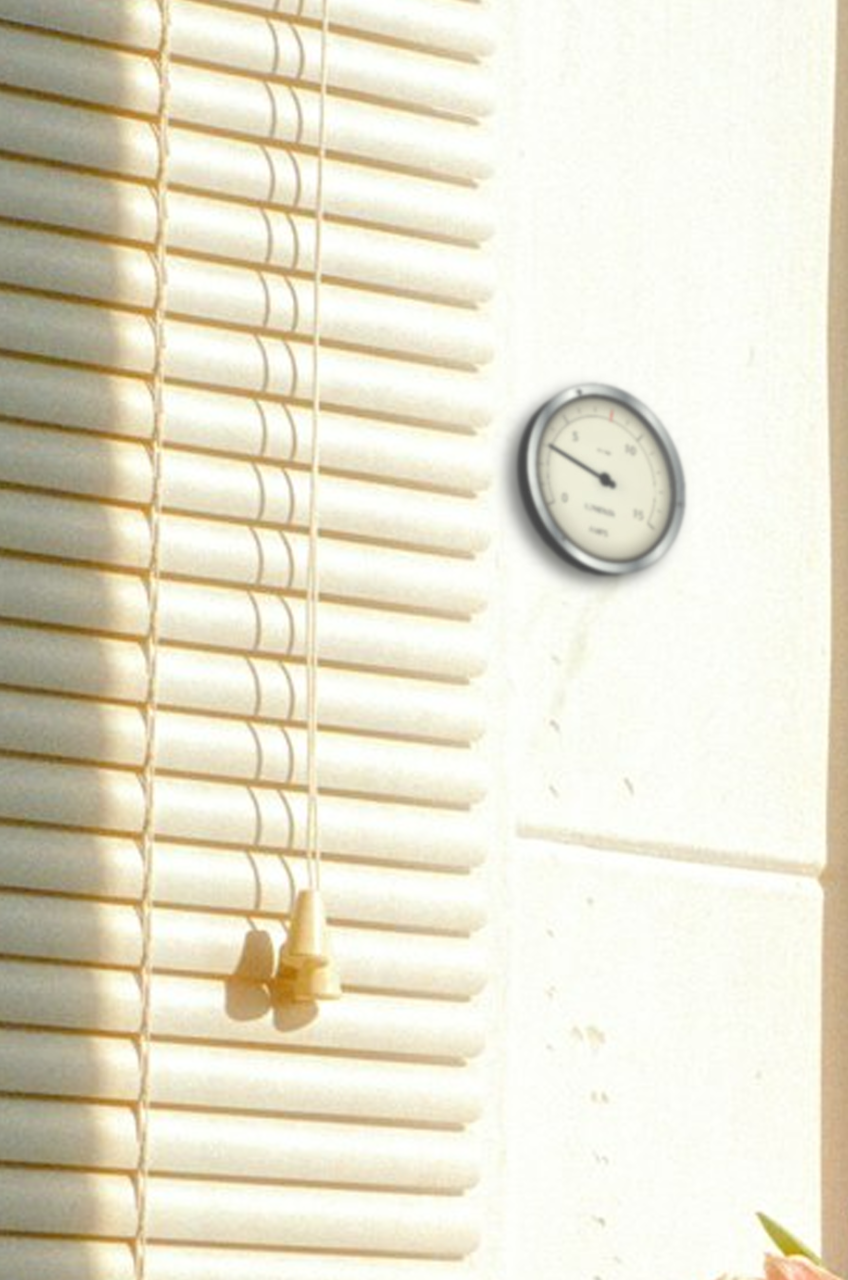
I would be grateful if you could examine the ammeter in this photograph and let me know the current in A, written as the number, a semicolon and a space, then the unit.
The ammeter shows 3; A
